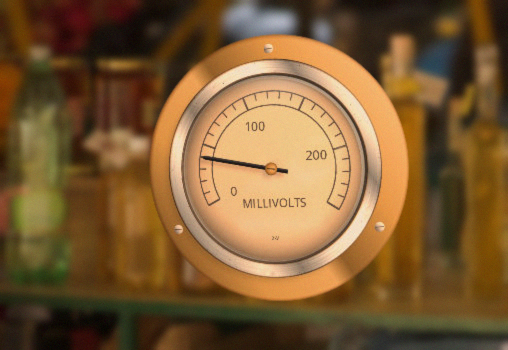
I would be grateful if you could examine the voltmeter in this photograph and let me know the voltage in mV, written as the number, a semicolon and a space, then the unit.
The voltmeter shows 40; mV
